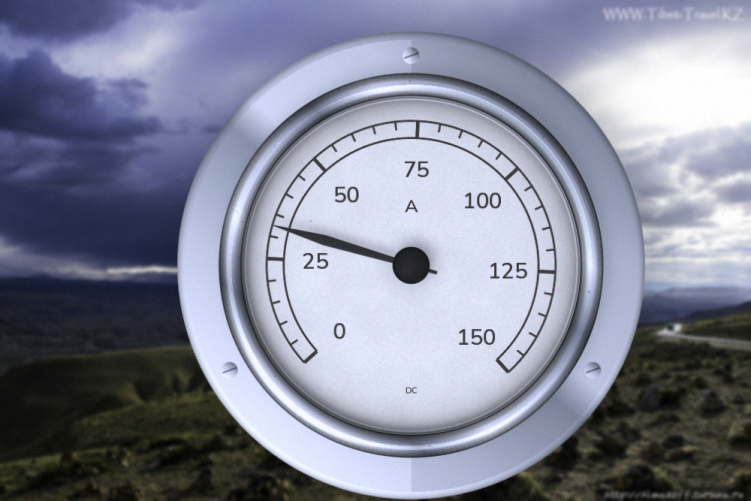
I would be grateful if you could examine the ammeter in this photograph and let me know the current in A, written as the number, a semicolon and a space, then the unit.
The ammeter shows 32.5; A
